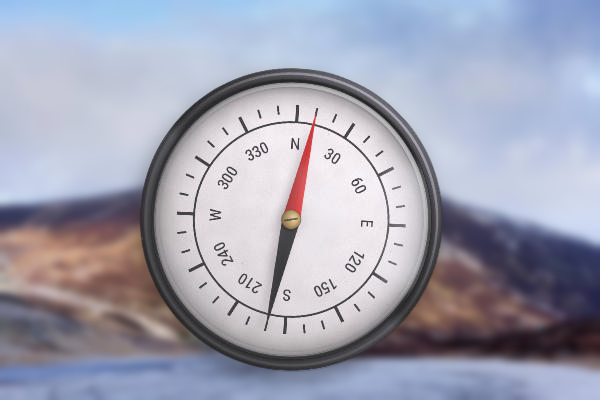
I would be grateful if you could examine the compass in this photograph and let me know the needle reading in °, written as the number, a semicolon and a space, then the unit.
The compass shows 10; °
